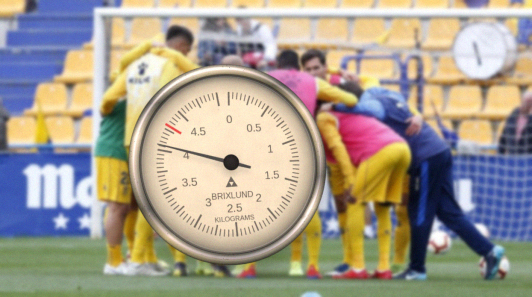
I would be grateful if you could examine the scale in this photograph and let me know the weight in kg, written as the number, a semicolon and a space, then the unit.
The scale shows 4.05; kg
